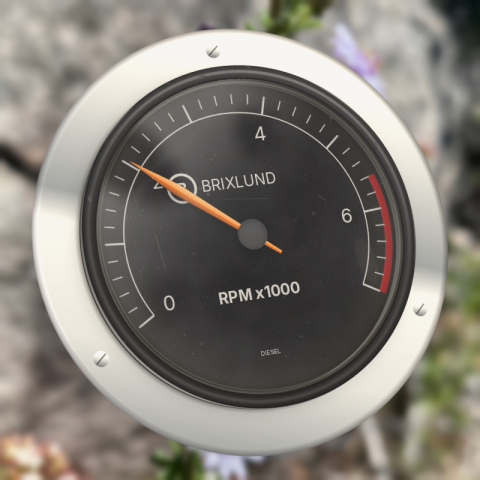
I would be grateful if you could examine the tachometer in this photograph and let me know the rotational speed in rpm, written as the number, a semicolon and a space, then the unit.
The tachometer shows 2000; rpm
